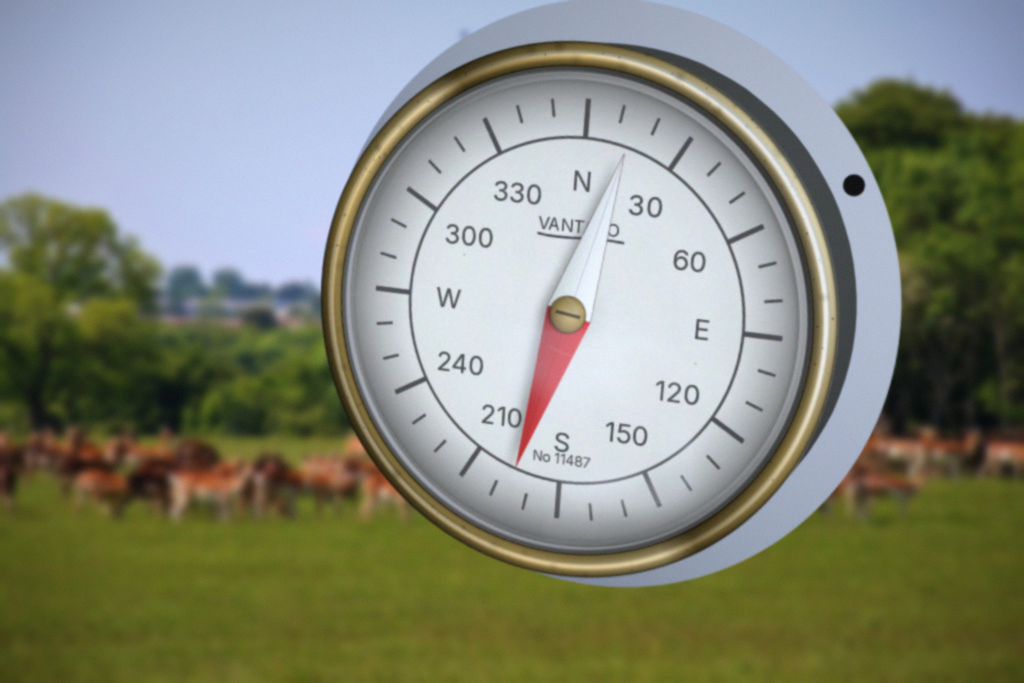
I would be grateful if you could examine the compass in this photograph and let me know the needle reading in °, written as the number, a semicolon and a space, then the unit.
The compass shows 195; °
